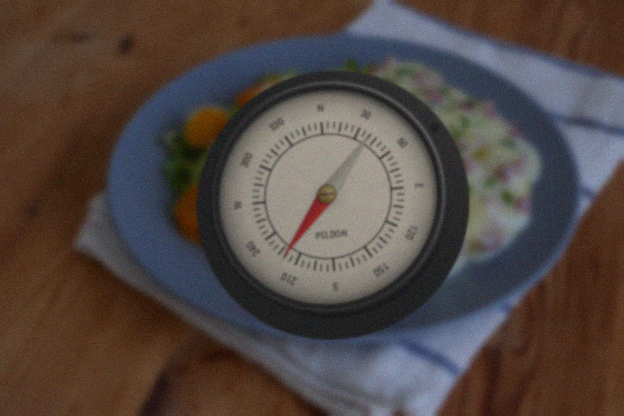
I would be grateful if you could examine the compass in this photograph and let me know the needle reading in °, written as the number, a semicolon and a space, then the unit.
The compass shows 220; °
